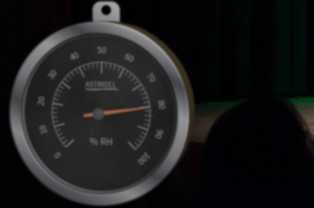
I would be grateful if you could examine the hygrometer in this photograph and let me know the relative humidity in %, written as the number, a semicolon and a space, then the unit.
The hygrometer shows 80; %
